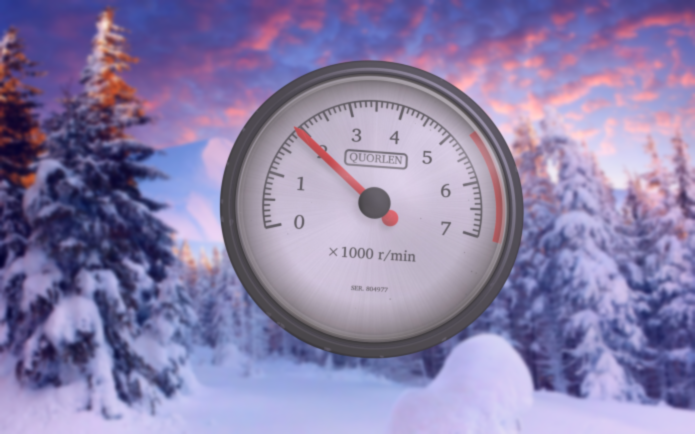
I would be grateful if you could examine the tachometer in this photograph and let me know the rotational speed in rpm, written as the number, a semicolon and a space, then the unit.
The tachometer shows 1900; rpm
